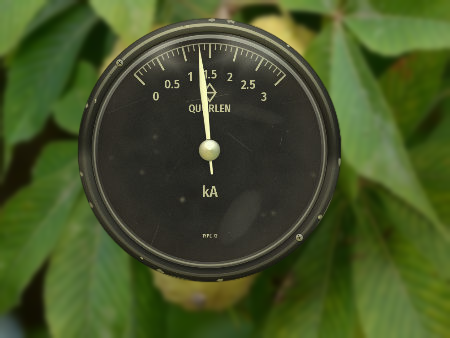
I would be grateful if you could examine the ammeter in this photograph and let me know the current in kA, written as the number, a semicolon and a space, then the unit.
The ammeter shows 1.3; kA
